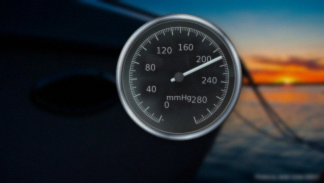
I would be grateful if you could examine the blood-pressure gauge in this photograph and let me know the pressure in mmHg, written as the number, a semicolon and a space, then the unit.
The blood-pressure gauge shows 210; mmHg
